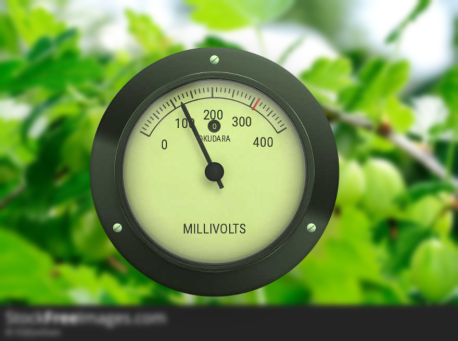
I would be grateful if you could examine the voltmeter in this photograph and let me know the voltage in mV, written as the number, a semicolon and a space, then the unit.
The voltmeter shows 120; mV
